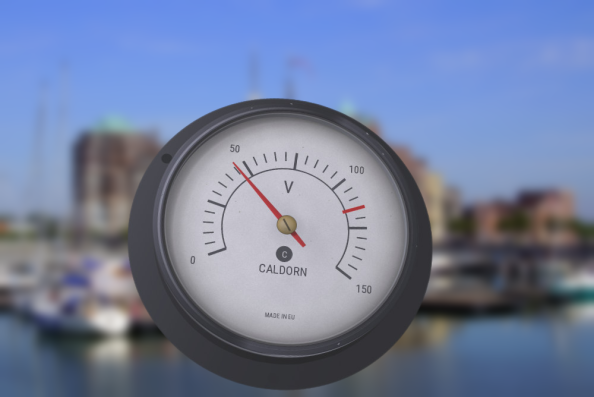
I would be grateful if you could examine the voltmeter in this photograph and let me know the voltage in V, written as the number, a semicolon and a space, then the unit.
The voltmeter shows 45; V
